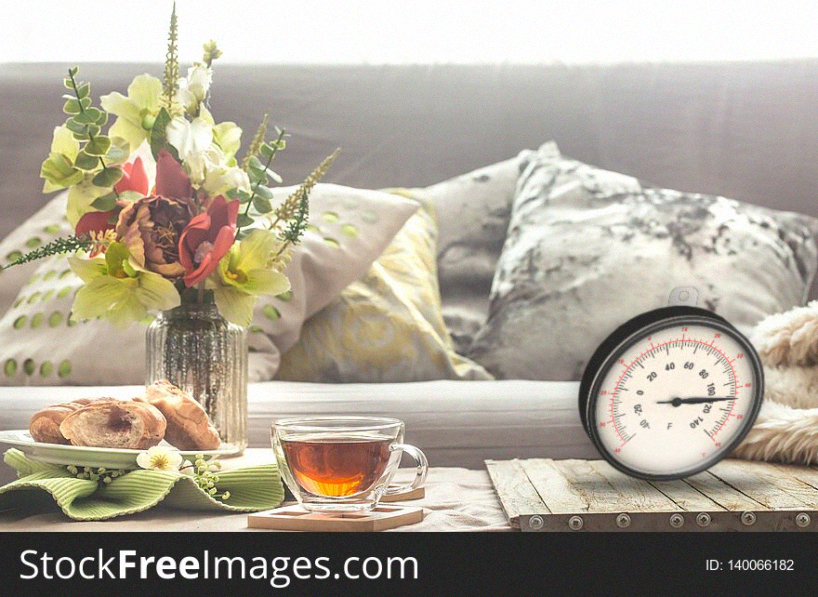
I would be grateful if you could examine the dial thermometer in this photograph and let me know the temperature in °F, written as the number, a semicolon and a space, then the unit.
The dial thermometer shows 110; °F
